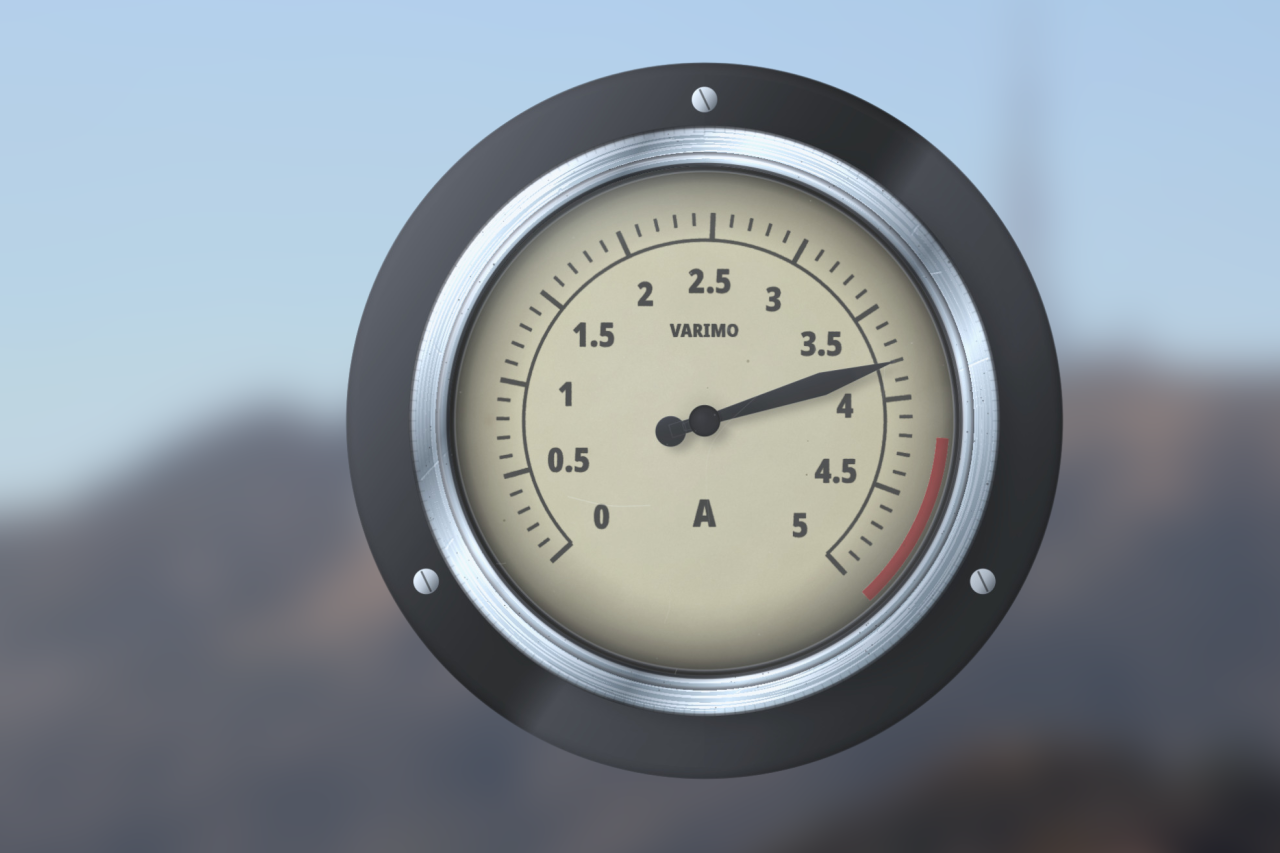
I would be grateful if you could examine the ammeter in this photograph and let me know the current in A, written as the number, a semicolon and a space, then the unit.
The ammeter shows 3.8; A
